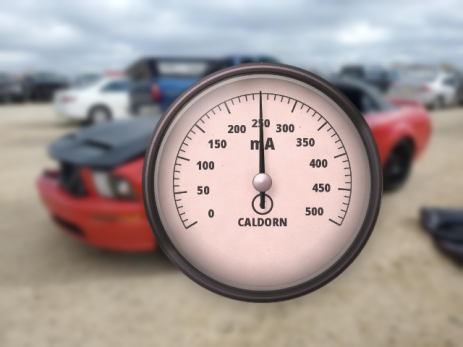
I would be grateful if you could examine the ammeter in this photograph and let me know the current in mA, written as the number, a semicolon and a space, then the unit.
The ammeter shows 250; mA
